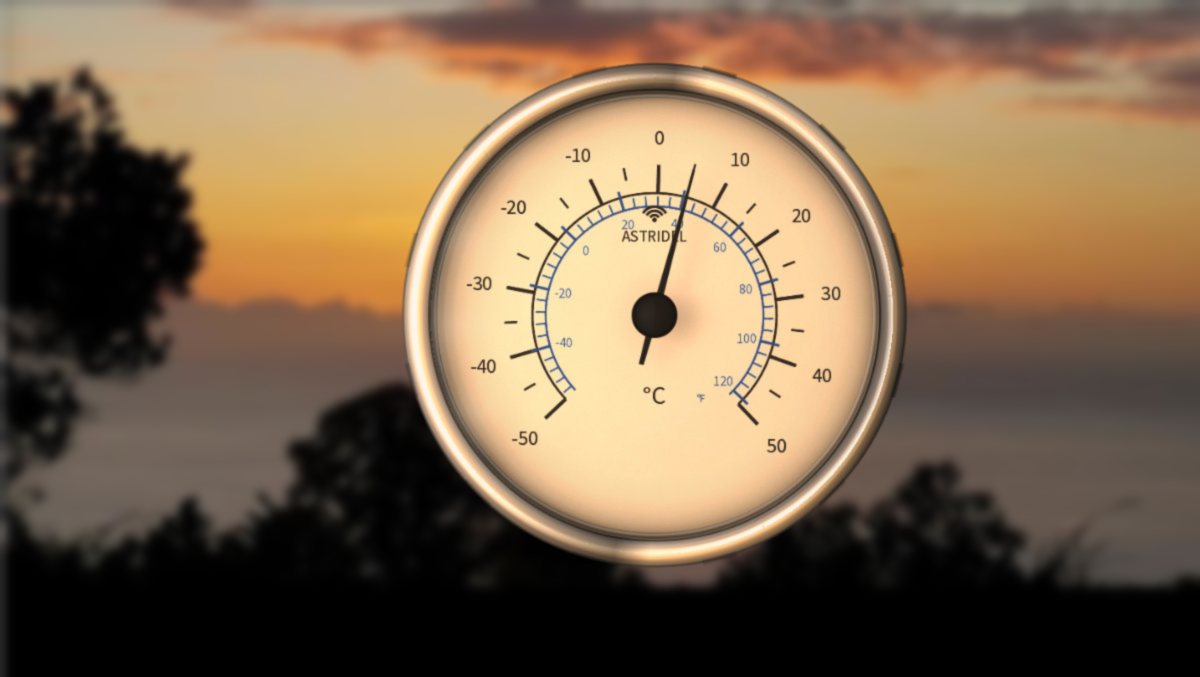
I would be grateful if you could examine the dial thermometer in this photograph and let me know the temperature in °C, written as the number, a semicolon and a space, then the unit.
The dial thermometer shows 5; °C
